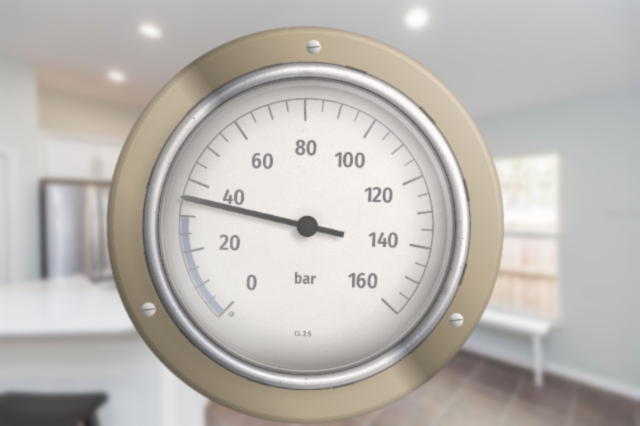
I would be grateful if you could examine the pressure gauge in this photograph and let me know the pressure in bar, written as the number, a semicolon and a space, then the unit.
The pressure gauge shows 35; bar
